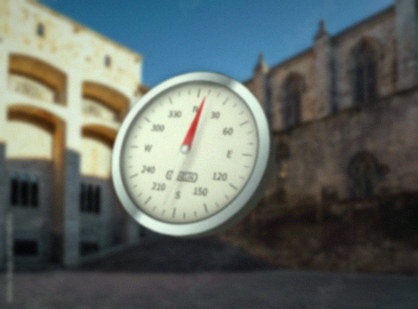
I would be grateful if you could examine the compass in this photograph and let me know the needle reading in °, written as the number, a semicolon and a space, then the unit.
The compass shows 10; °
